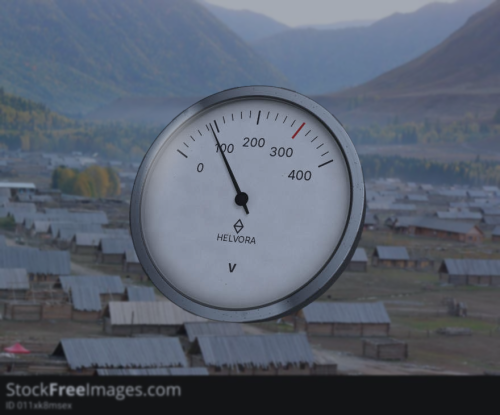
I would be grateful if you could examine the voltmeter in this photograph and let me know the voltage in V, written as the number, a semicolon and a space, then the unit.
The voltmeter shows 90; V
